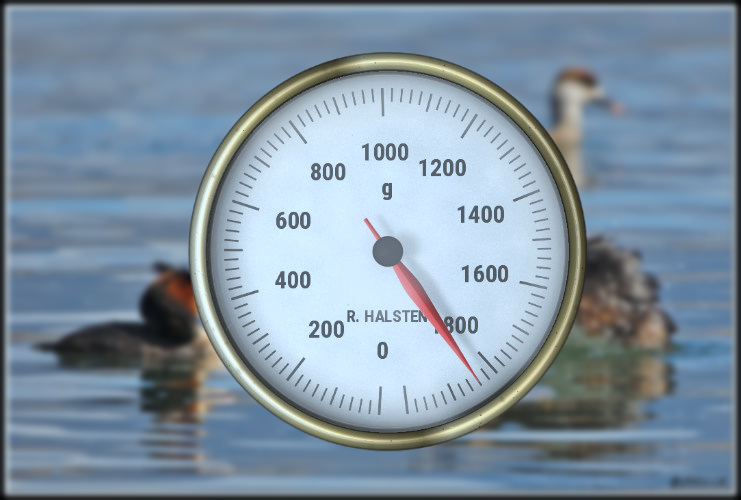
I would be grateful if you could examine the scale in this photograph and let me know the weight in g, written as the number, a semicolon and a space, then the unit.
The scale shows 1840; g
